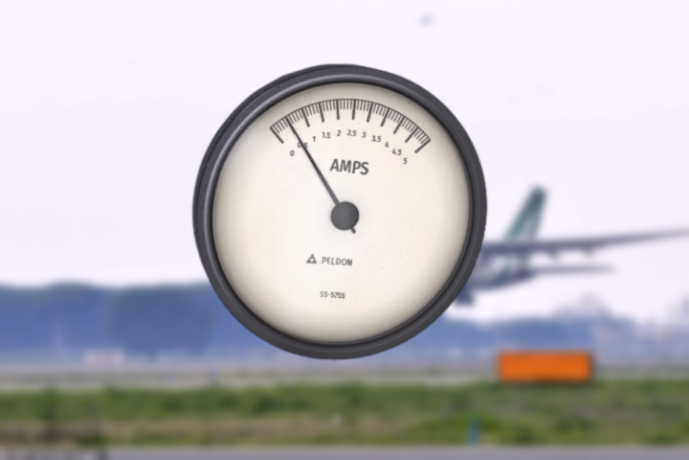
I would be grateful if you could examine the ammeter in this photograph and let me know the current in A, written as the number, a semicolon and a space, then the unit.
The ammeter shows 0.5; A
